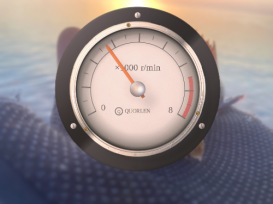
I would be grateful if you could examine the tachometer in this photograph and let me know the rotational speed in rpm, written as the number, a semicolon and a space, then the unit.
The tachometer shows 2750; rpm
